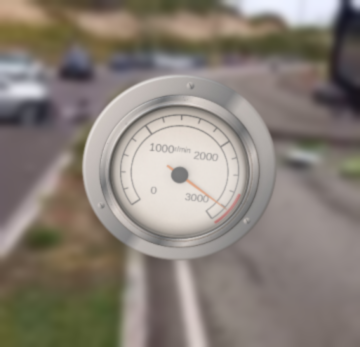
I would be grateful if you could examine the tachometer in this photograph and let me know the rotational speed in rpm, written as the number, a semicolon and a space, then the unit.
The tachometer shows 2800; rpm
